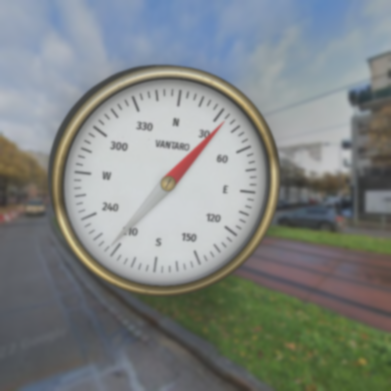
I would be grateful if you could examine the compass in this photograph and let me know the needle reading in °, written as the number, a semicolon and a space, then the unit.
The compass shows 35; °
